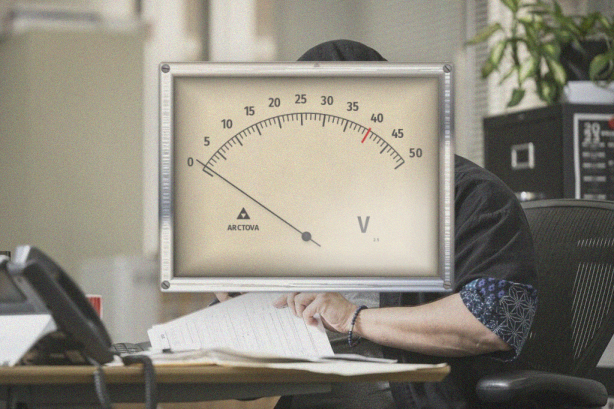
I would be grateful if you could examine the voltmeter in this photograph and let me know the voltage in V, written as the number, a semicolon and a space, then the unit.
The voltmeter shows 1; V
